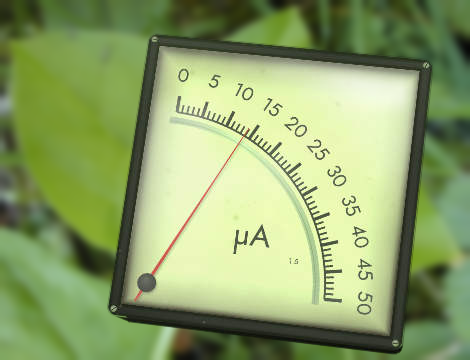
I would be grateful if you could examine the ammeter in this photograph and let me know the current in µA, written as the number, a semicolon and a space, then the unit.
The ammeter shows 14; µA
